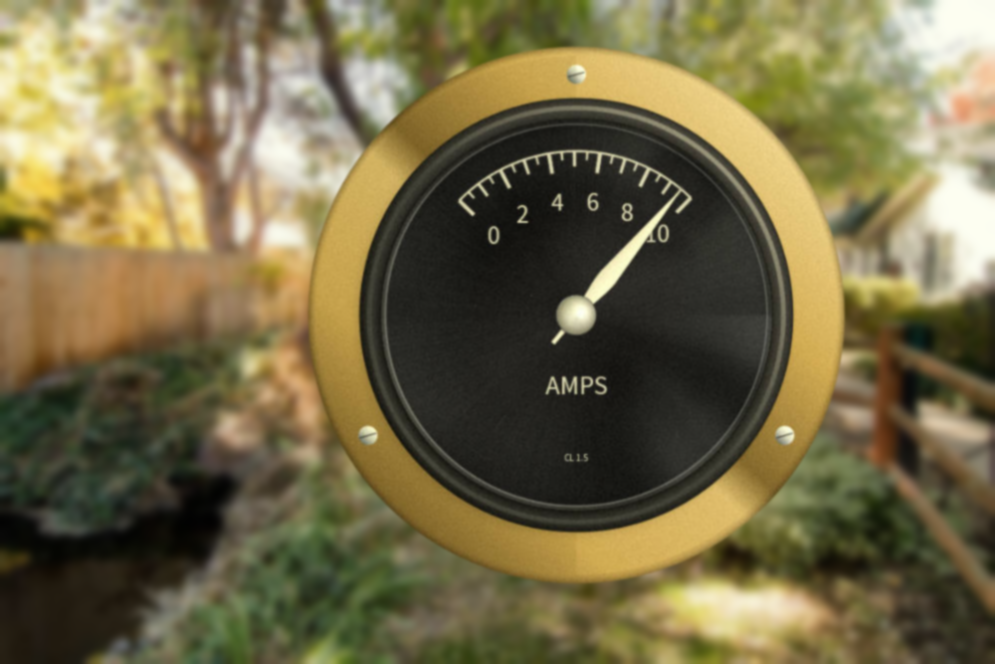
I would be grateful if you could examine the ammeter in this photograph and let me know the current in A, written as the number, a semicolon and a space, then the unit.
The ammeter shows 9.5; A
